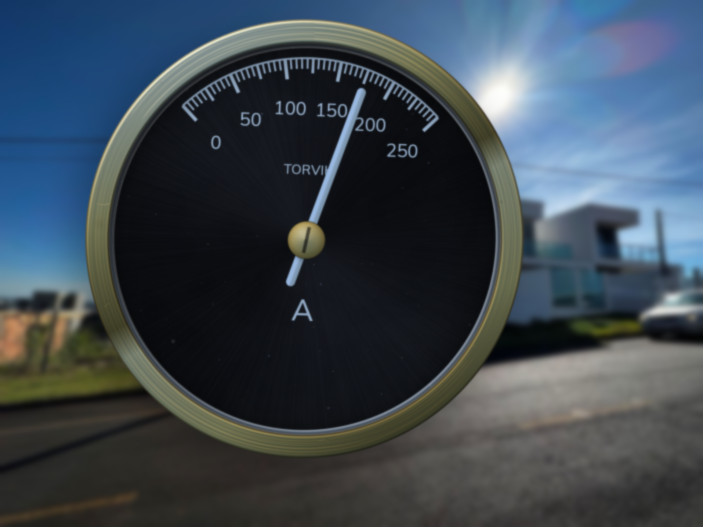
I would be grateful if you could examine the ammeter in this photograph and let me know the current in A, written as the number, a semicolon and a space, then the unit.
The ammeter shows 175; A
